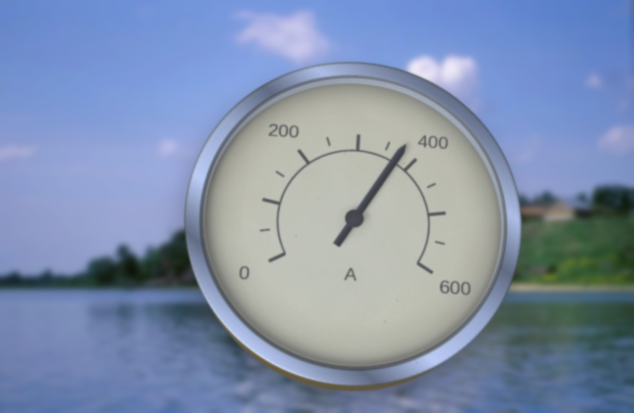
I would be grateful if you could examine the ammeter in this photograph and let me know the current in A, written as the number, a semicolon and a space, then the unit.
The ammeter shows 375; A
